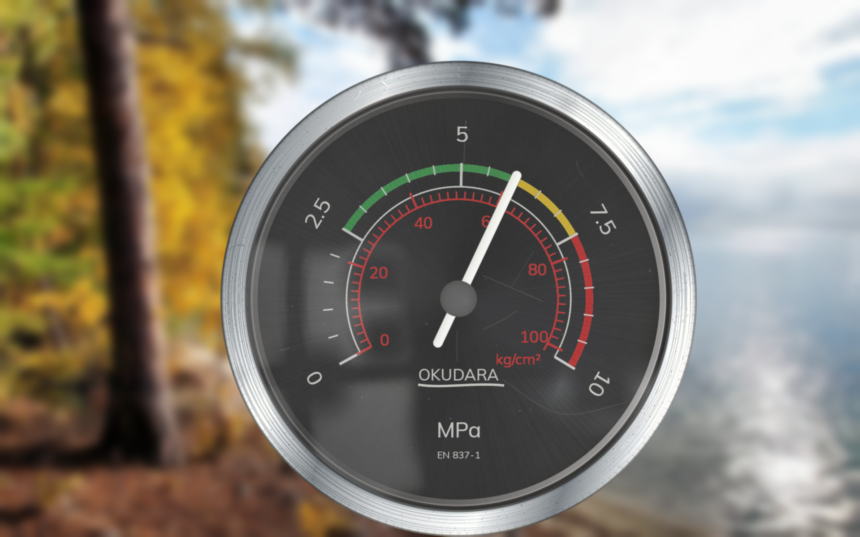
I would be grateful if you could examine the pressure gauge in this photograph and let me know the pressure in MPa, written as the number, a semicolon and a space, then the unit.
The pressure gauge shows 6; MPa
